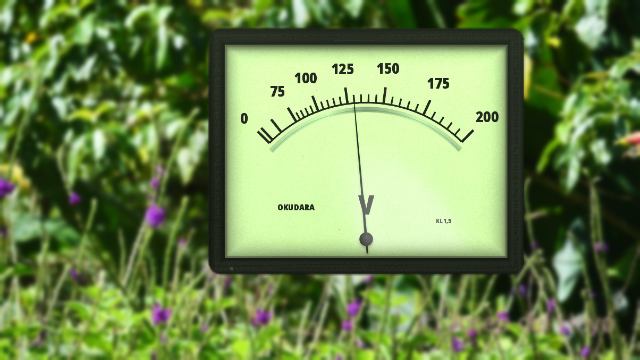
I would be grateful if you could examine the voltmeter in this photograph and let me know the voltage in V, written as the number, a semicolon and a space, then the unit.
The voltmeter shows 130; V
